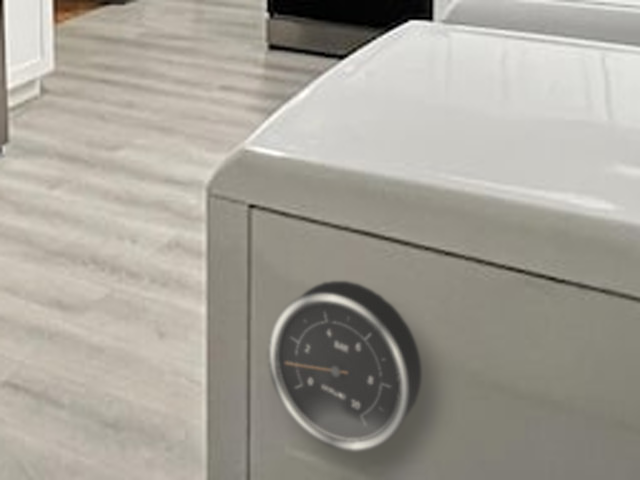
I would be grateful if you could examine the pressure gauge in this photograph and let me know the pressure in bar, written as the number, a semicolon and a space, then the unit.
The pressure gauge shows 1; bar
